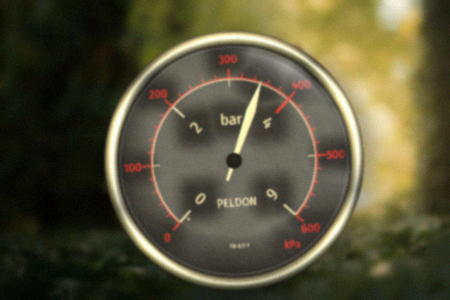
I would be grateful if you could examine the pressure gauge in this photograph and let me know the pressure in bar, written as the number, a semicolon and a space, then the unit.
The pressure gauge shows 3.5; bar
